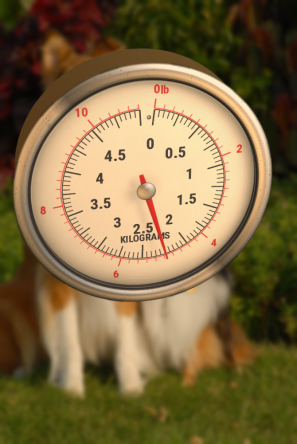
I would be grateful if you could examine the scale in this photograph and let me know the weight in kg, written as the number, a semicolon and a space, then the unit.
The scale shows 2.25; kg
